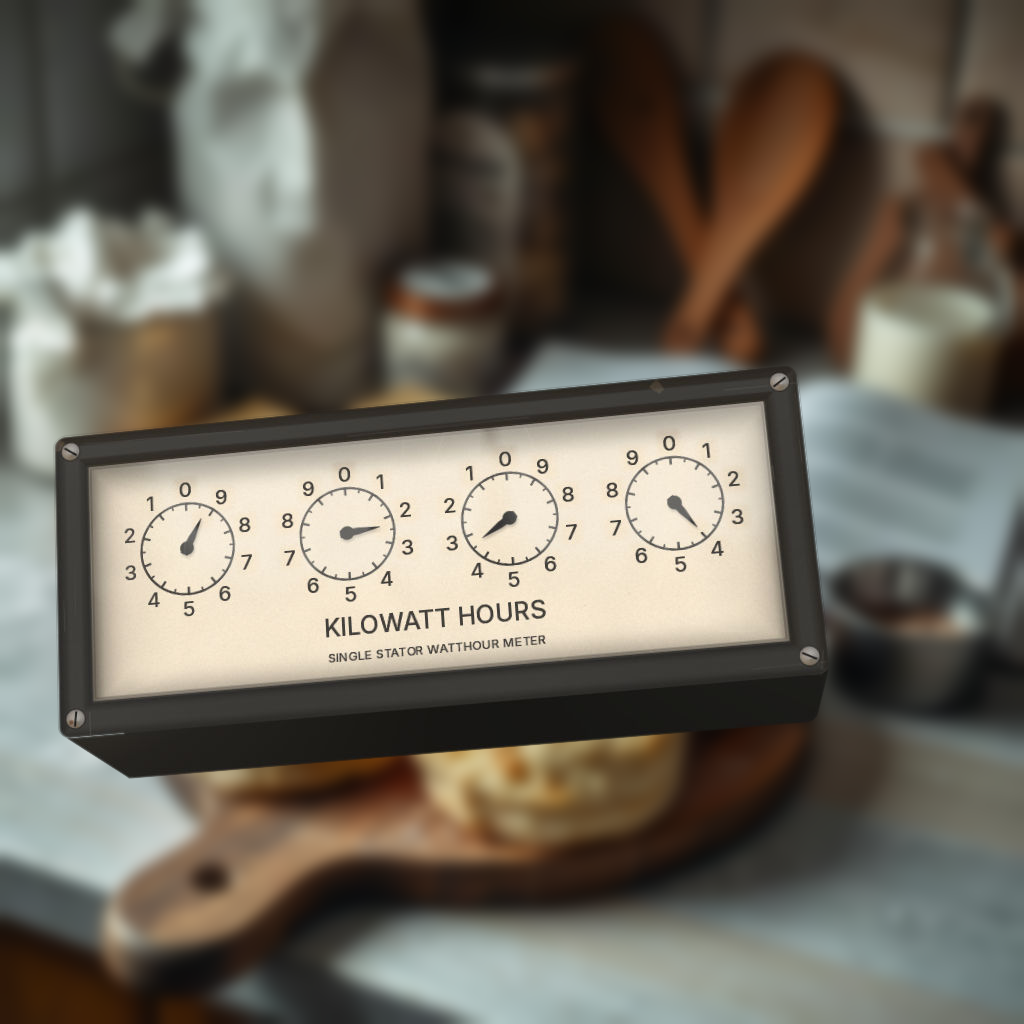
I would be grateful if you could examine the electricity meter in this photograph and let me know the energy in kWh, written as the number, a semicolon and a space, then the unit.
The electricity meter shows 9234; kWh
